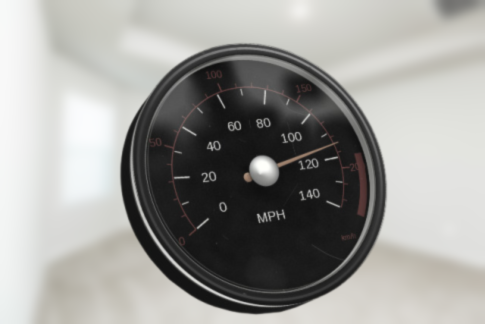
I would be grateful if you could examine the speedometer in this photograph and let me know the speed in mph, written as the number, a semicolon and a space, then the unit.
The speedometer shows 115; mph
